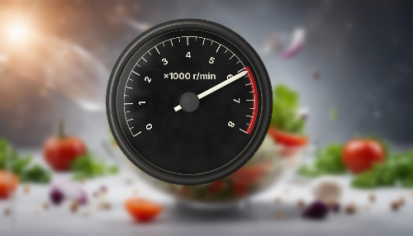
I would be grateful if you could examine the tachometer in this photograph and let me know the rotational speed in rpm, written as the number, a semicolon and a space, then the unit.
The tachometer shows 6125; rpm
